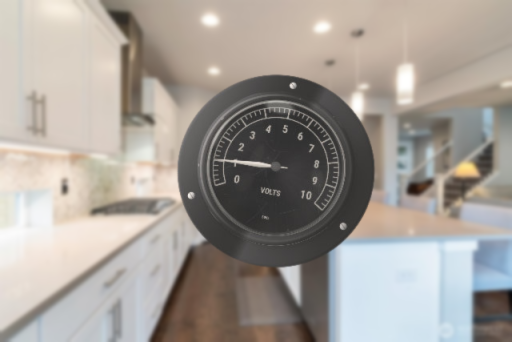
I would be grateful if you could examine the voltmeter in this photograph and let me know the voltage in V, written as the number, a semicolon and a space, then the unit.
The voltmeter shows 1; V
